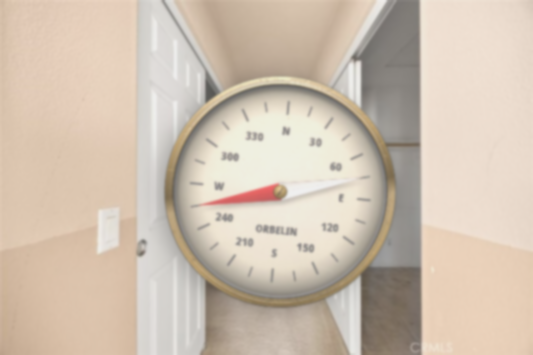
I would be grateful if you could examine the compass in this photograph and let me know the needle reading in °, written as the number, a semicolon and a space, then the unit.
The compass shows 255; °
